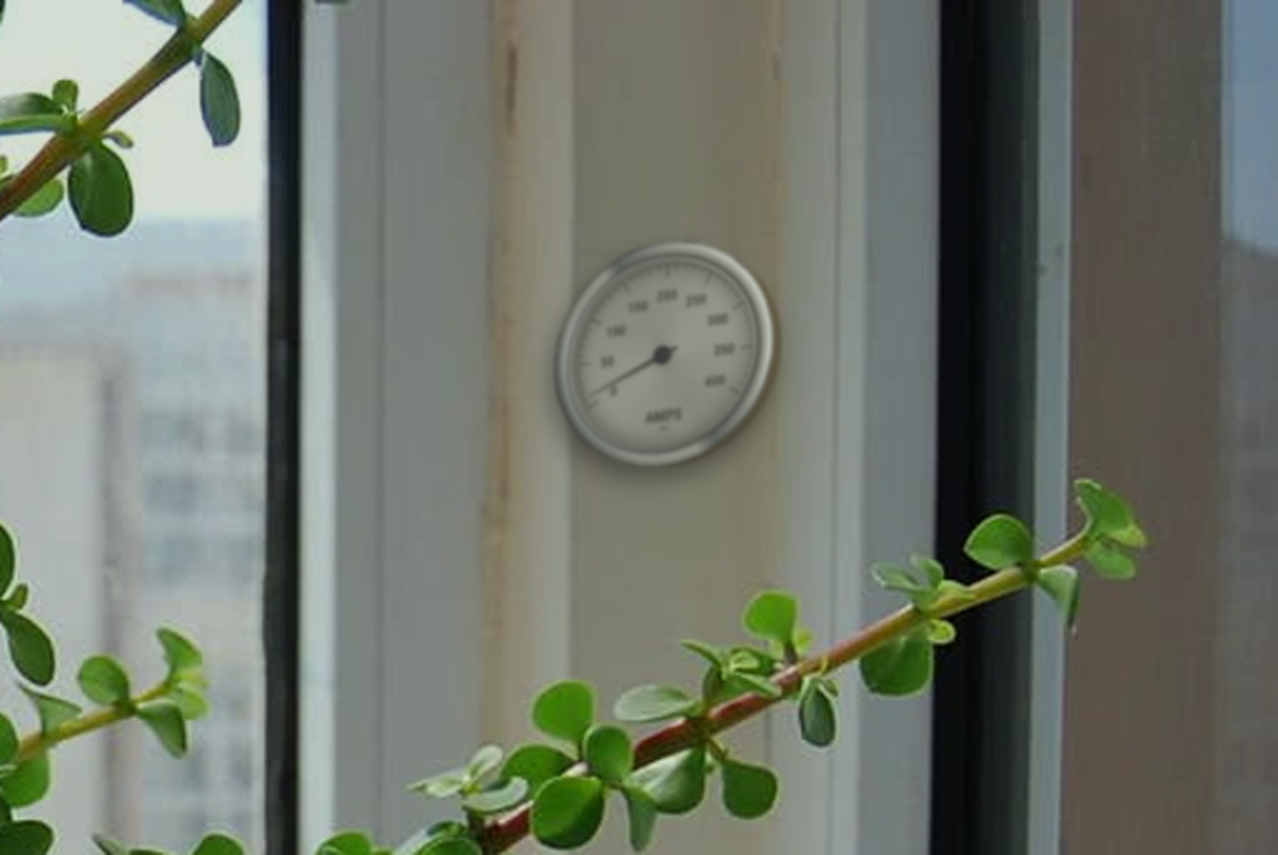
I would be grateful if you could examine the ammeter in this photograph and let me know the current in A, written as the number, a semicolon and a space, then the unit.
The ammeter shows 10; A
